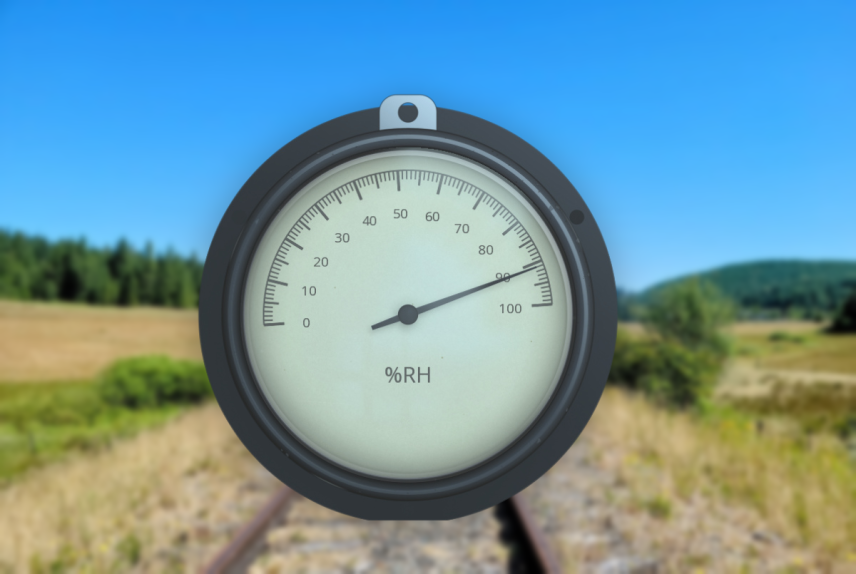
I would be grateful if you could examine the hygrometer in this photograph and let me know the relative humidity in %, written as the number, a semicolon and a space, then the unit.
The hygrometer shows 91; %
